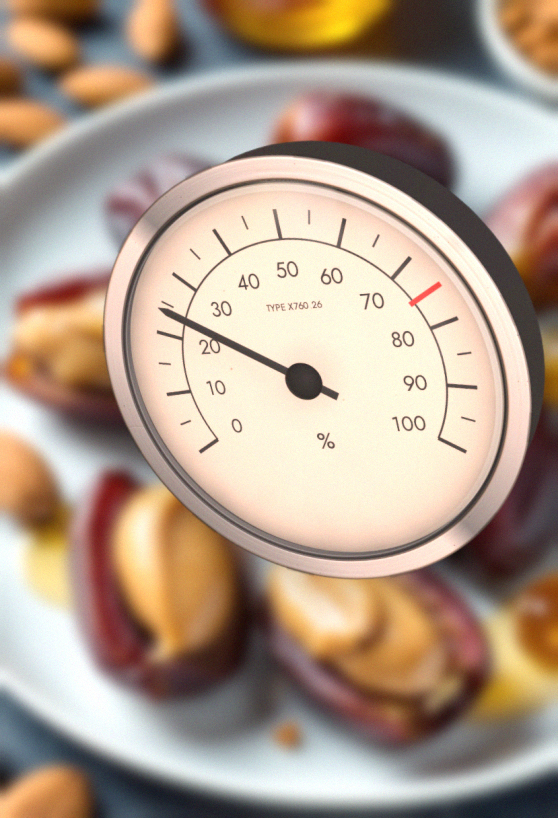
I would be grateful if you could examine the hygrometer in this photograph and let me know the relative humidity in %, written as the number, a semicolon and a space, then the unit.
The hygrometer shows 25; %
